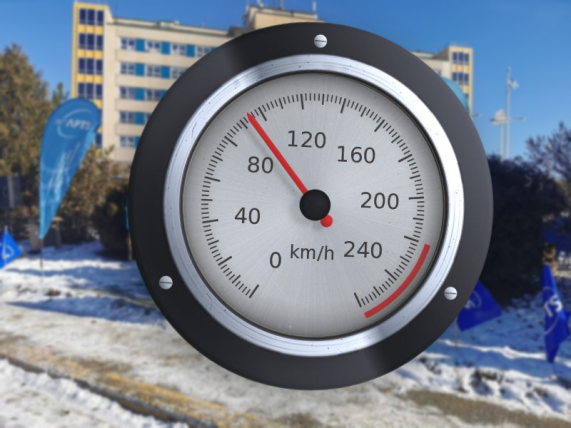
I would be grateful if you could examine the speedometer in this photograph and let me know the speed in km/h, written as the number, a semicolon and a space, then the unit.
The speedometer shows 94; km/h
